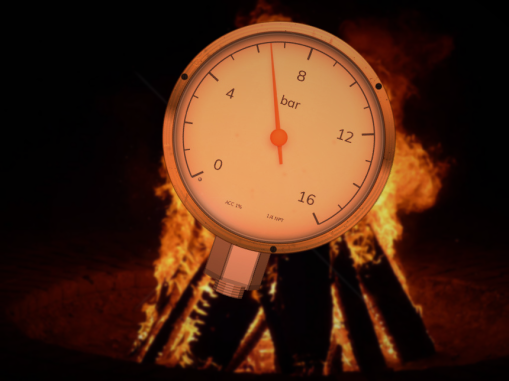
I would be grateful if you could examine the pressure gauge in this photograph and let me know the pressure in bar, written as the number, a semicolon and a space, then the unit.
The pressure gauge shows 6.5; bar
